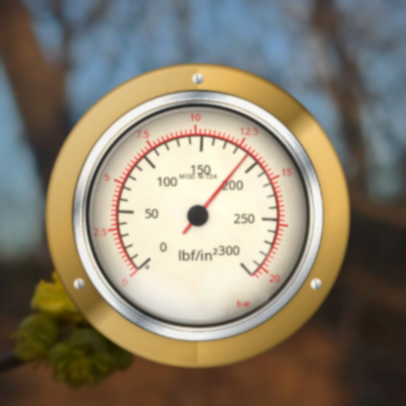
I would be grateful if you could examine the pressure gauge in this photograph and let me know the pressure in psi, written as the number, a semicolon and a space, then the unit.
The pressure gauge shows 190; psi
